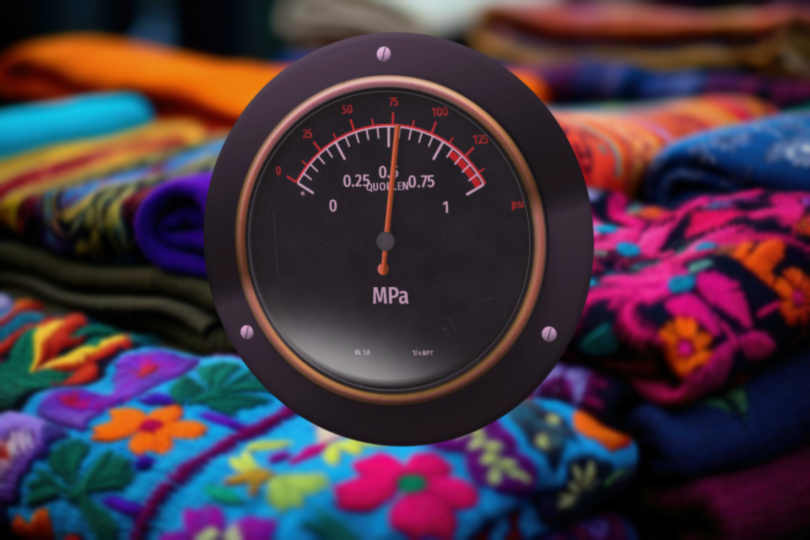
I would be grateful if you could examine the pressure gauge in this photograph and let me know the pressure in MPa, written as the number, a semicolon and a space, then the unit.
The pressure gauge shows 0.55; MPa
